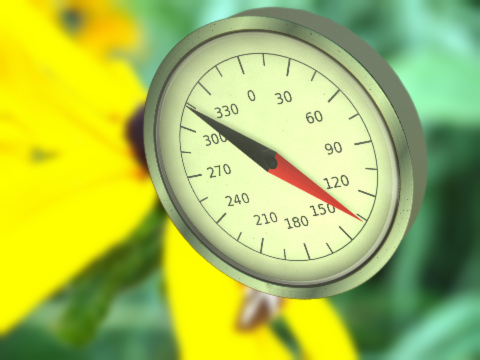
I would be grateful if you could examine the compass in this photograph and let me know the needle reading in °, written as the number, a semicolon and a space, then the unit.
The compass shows 135; °
